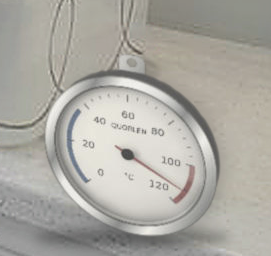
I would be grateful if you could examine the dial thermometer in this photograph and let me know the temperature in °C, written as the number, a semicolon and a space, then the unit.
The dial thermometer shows 112; °C
